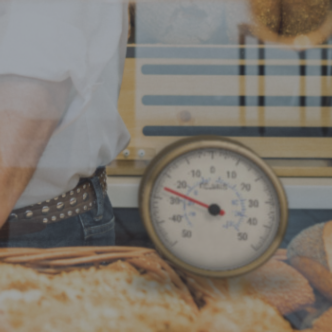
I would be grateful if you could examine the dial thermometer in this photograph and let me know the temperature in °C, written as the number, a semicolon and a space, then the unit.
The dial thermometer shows -25; °C
